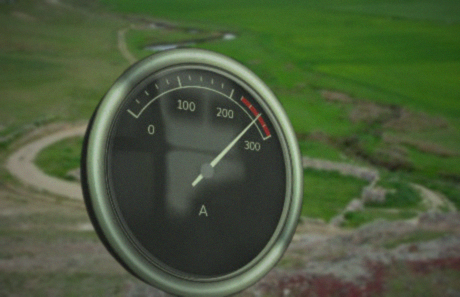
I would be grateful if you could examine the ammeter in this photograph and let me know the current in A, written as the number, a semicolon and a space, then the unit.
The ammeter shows 260; A
